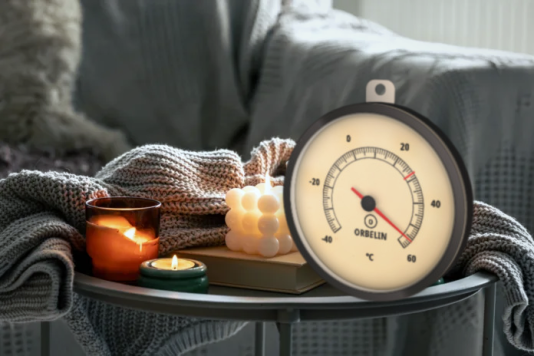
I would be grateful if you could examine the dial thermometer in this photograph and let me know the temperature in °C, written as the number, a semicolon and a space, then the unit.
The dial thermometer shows 55; °C
